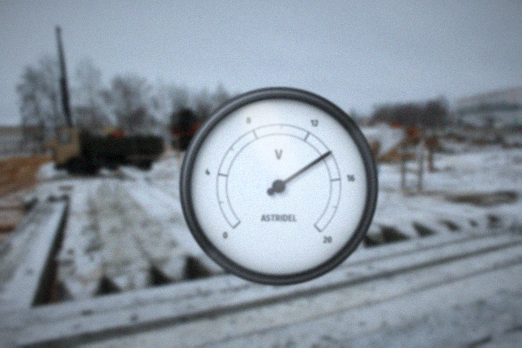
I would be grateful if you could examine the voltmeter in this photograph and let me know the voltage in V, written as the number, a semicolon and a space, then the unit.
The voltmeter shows 14; V
